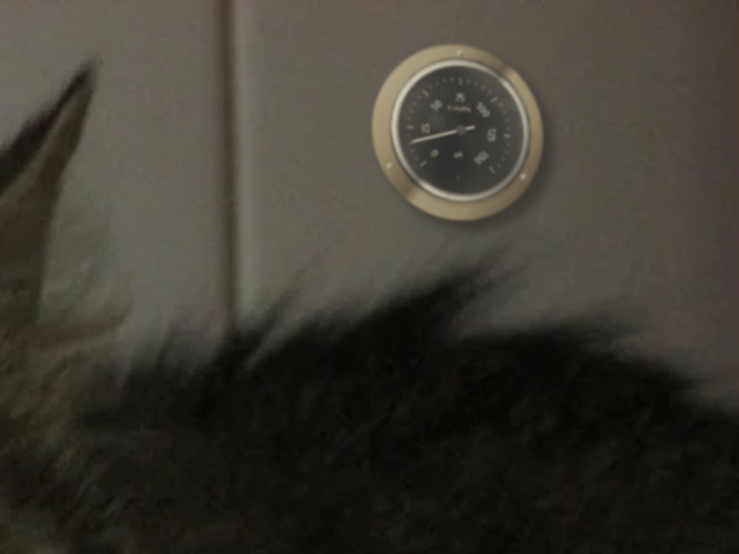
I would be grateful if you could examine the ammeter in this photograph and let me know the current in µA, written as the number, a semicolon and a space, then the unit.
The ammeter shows 15; µA
